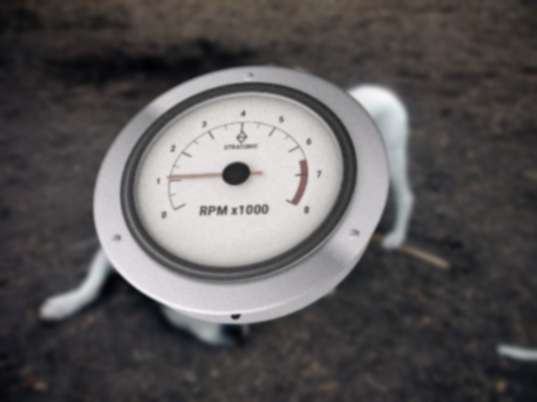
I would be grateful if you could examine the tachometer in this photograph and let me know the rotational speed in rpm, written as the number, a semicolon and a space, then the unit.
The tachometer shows 1000; rpm
